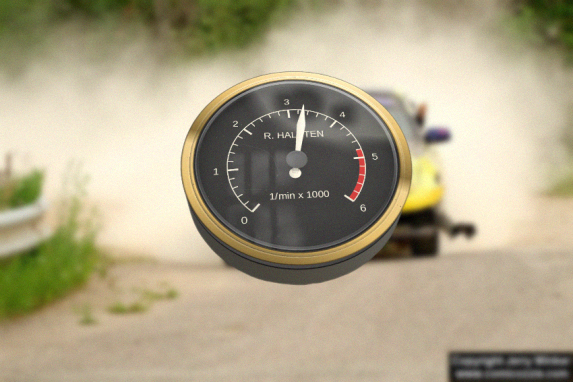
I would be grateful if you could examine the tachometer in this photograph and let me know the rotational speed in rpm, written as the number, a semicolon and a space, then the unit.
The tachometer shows 3300; rpm
